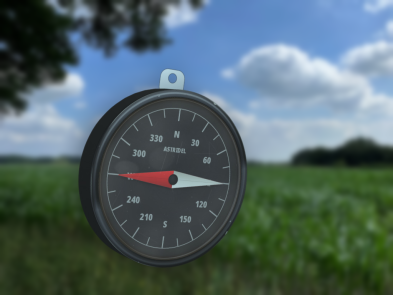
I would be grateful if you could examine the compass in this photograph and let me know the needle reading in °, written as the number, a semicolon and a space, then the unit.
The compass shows 270; °
